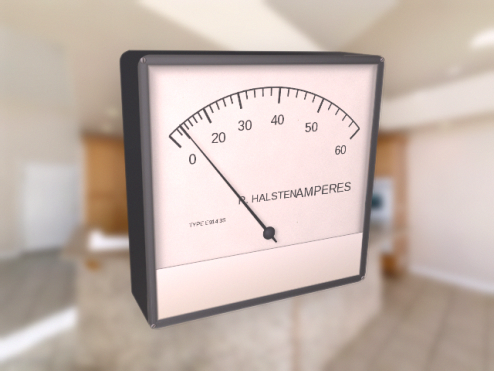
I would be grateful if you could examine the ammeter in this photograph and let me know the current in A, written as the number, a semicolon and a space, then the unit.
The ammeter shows 10; A
